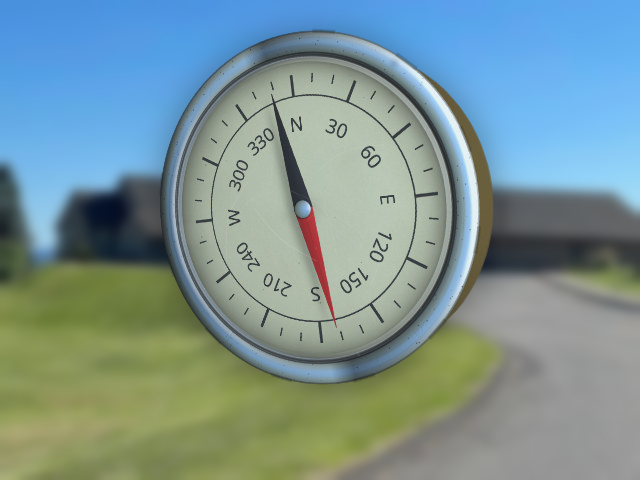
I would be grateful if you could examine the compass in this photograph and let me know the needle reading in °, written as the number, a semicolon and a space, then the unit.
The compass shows 170; °
